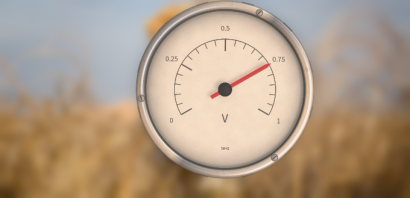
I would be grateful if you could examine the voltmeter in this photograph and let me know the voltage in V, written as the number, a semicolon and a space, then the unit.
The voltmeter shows 0.75; V
